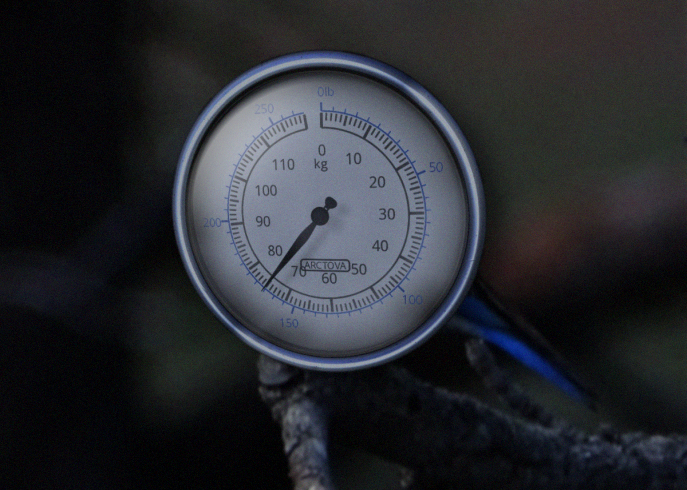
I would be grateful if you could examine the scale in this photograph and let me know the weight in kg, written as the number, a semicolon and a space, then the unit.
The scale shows 75; kg
